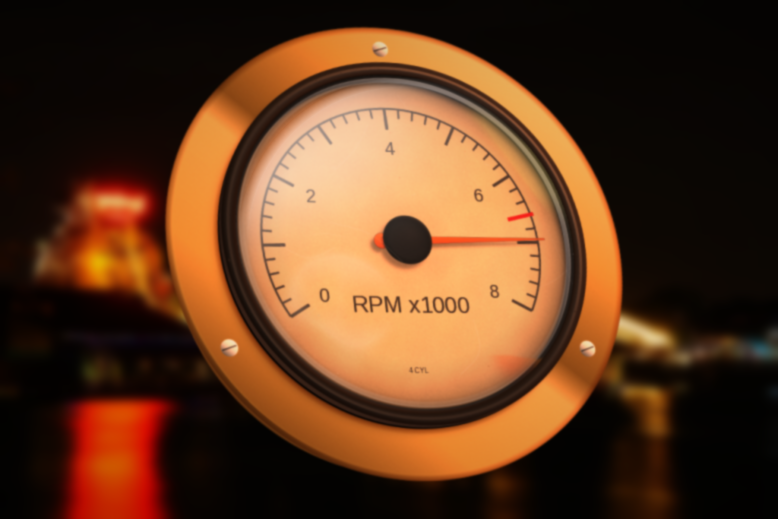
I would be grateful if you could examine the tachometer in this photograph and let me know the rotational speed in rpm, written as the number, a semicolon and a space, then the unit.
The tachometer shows 7000; rpm
